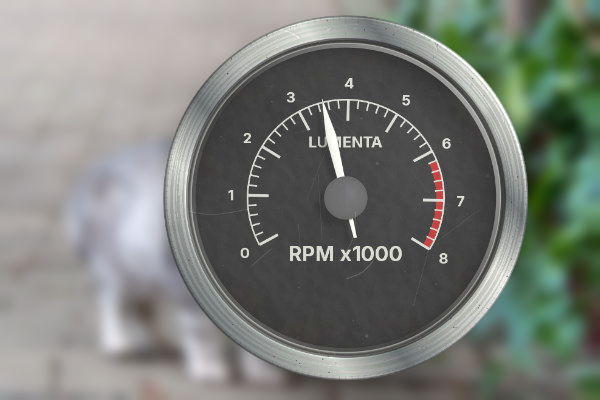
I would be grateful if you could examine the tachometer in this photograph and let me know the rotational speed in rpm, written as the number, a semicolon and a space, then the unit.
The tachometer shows 3500; rpm
